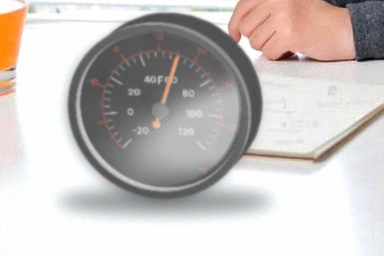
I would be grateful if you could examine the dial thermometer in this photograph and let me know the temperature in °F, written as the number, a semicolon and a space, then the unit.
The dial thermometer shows 60; °F
